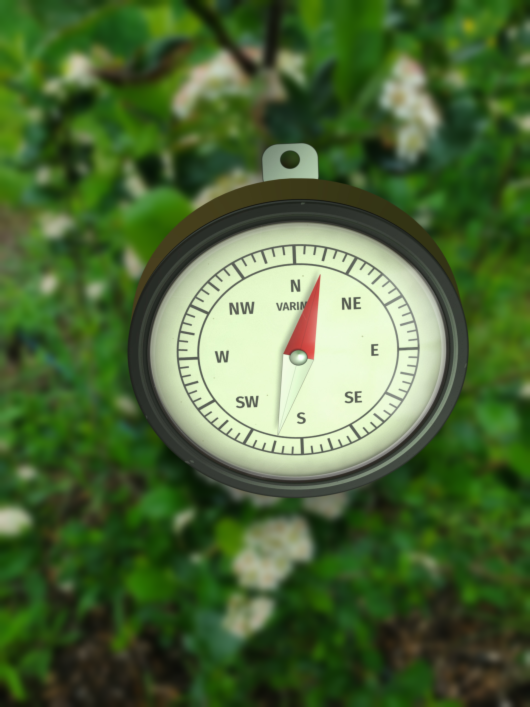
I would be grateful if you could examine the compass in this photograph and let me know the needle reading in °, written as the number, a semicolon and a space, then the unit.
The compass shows 15; °
